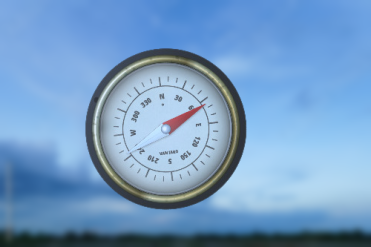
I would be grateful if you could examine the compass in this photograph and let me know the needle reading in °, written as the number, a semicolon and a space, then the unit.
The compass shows 65; °
